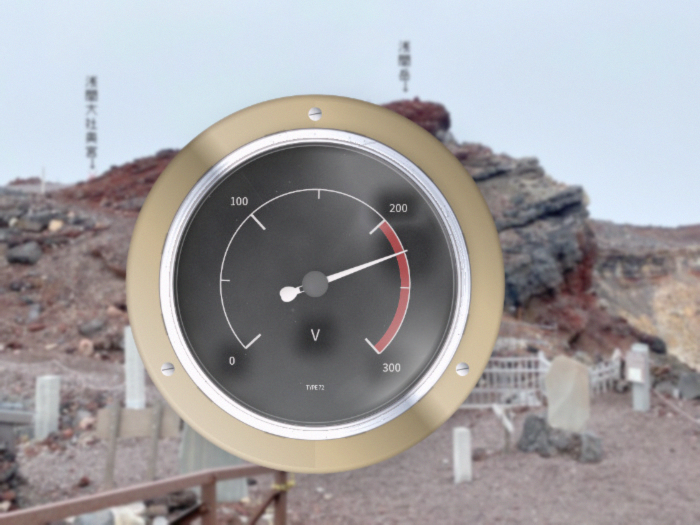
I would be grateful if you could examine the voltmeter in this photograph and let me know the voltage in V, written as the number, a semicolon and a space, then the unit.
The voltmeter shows 225; V
